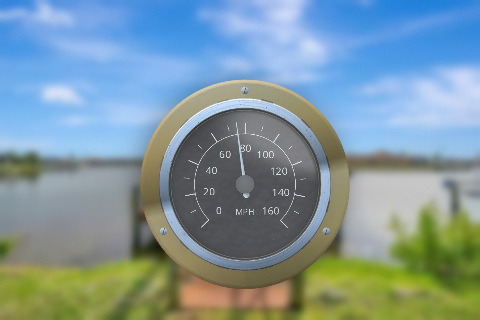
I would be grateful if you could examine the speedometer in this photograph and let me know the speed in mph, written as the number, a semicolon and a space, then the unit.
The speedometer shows 75; mph
